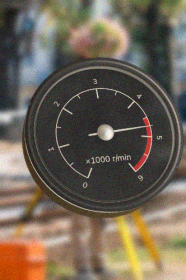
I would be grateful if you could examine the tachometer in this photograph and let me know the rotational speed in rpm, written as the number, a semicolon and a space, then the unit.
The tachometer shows 4750; rpm
